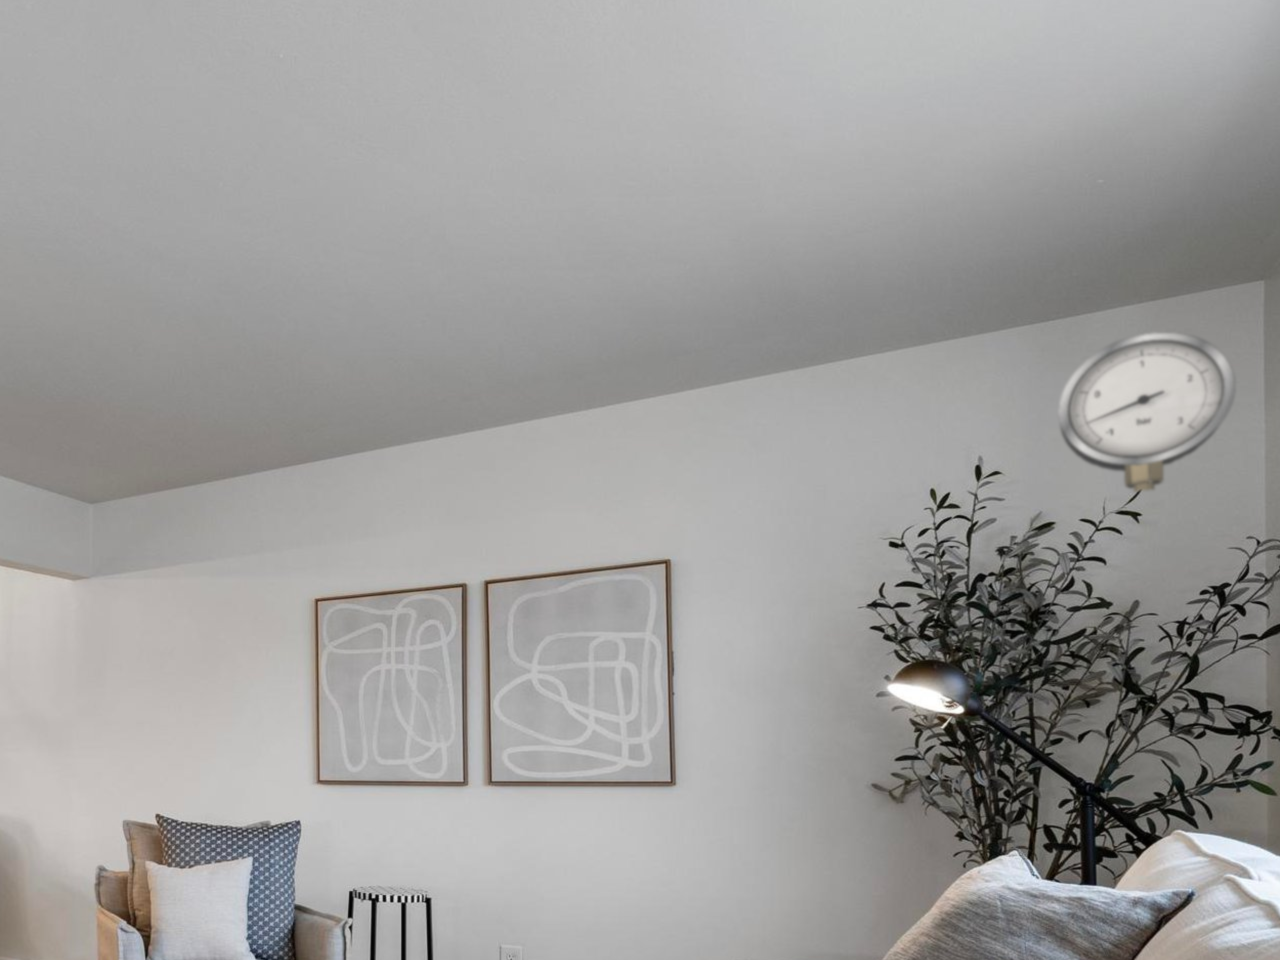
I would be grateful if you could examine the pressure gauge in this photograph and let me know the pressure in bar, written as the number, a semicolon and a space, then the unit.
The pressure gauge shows -0.6; bar
